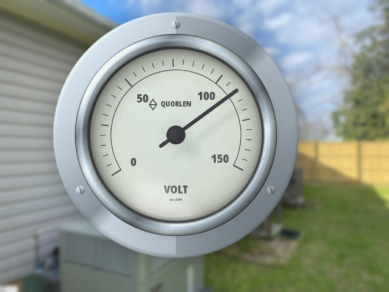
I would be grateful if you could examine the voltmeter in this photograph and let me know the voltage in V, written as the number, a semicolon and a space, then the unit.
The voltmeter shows 110; V
